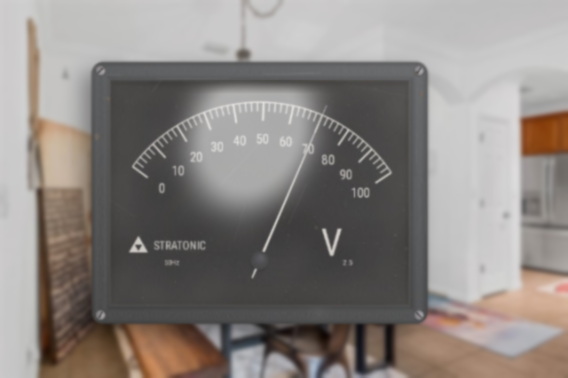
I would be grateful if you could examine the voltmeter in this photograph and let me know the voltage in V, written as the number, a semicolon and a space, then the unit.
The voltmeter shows 70; V
